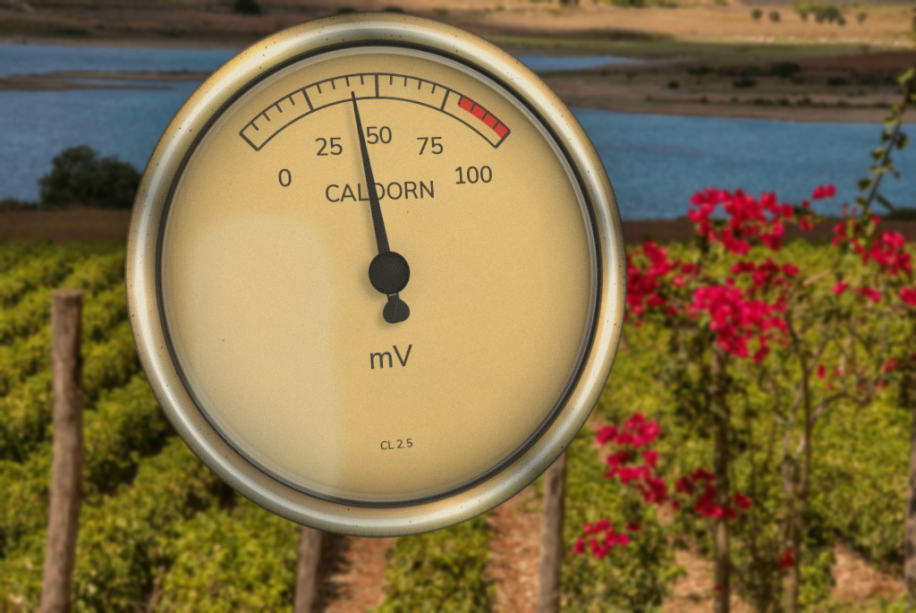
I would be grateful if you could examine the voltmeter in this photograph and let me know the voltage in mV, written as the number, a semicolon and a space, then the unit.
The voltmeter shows 40; mV
